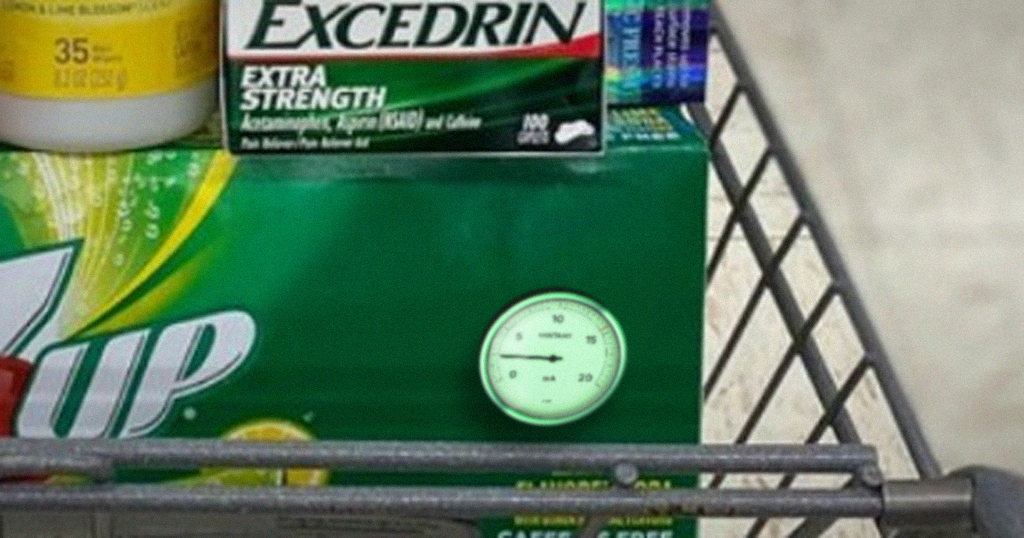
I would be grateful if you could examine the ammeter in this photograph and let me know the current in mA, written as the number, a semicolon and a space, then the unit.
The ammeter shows 2.5; mA
